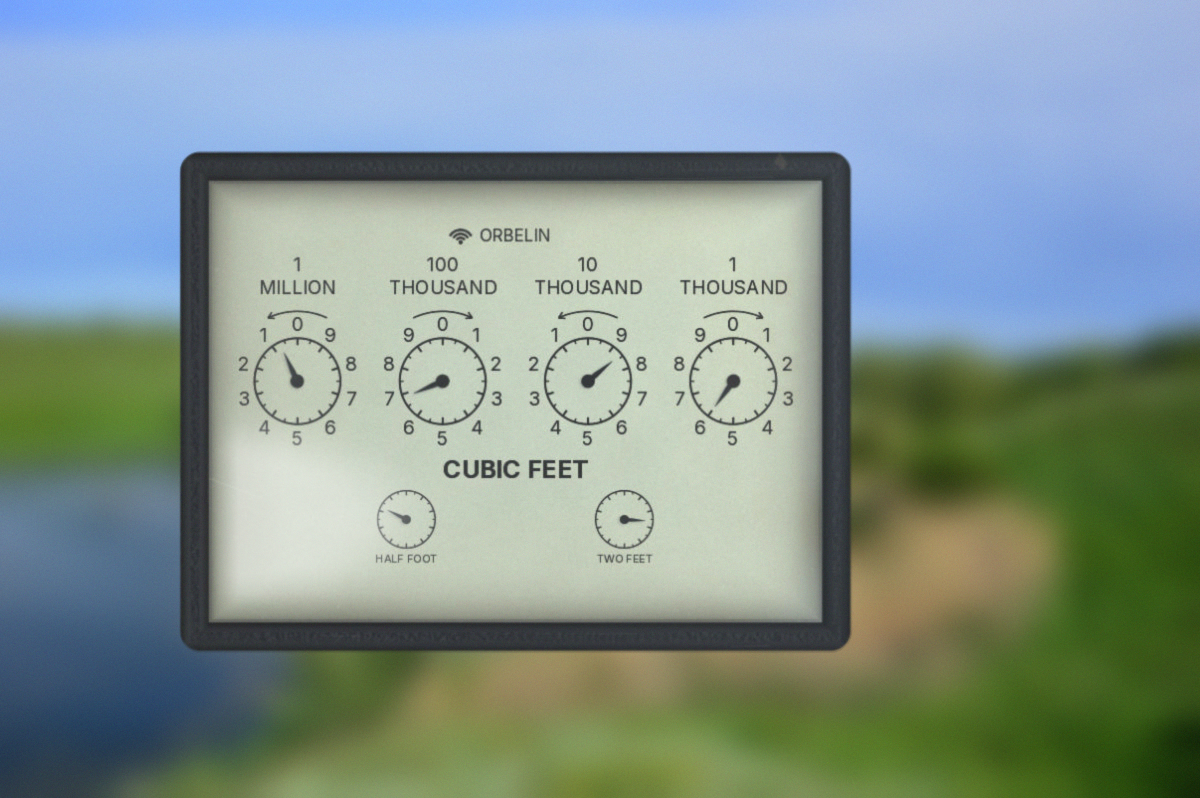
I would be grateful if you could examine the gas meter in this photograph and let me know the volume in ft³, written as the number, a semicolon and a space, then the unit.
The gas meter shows 68600; ft³
